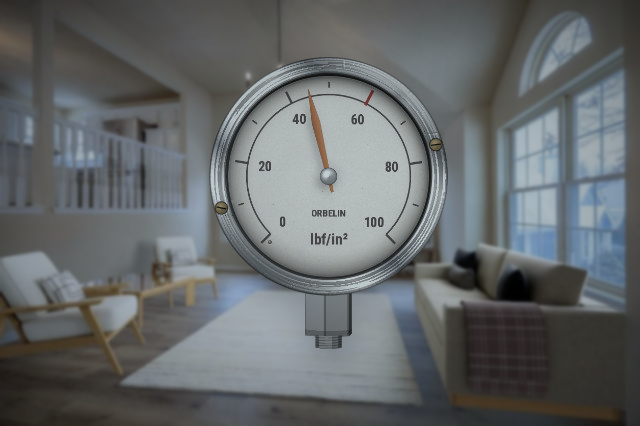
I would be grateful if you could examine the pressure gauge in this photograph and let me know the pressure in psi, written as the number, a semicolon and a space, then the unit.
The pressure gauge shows 45; psi
